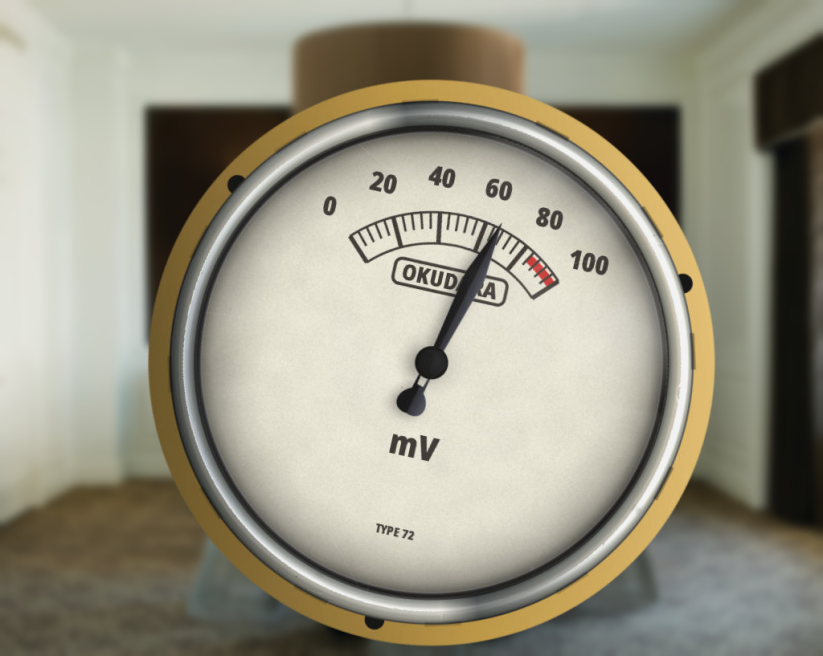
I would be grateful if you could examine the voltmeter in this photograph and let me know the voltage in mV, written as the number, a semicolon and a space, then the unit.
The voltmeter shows 66; mV
